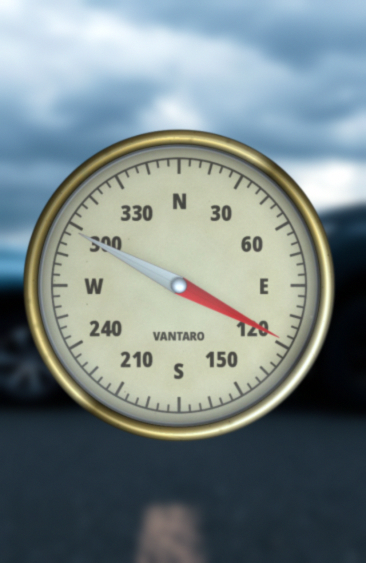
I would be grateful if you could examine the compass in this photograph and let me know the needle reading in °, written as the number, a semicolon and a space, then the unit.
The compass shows 117.5; °
